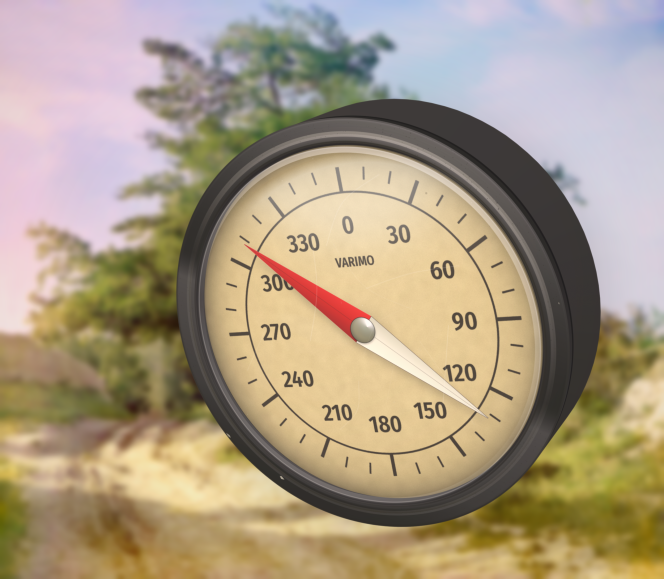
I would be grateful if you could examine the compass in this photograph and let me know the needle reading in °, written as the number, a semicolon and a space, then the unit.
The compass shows 310; °
